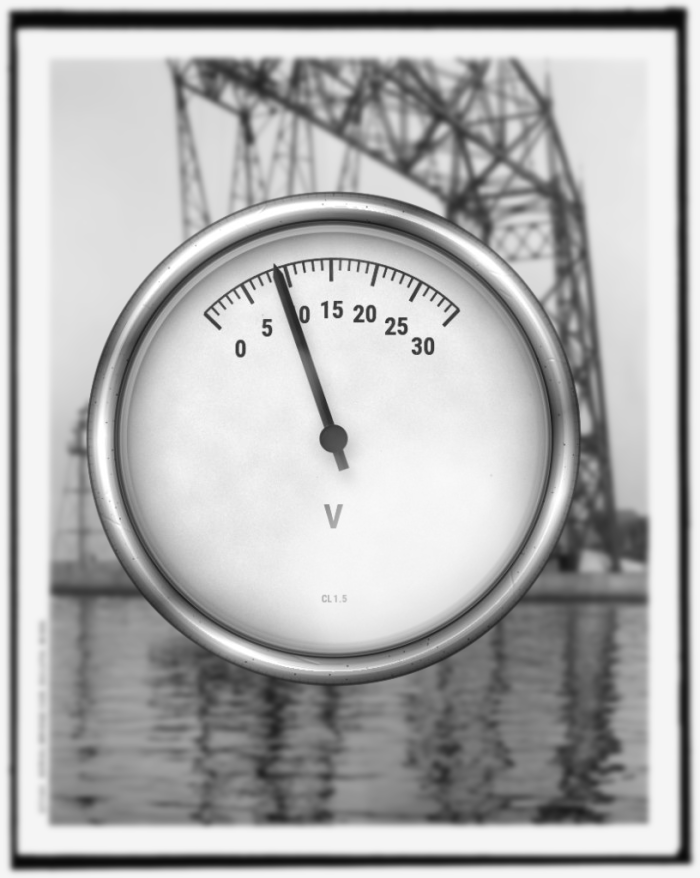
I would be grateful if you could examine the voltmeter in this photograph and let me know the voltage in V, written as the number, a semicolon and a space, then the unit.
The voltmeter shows 9; V
